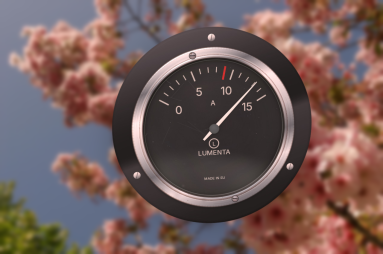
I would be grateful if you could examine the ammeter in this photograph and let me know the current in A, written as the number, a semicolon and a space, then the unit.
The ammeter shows 13; A
